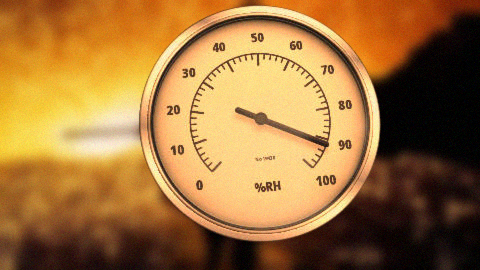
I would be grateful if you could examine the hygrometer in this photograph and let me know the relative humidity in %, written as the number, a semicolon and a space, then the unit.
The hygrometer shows 92; %
